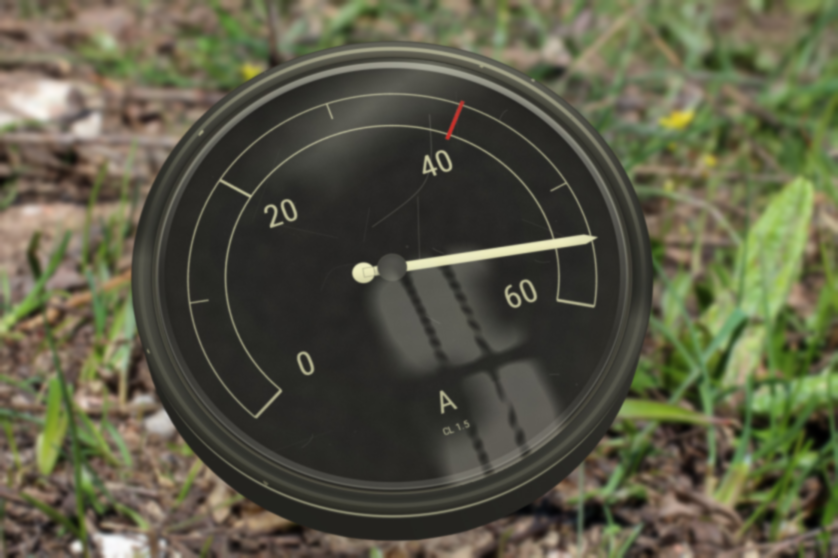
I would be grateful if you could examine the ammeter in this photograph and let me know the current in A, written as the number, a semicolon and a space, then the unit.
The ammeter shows 55; A
